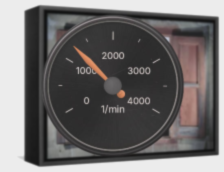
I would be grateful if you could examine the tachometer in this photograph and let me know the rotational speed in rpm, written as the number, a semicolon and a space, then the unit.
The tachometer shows 1250; rpm
